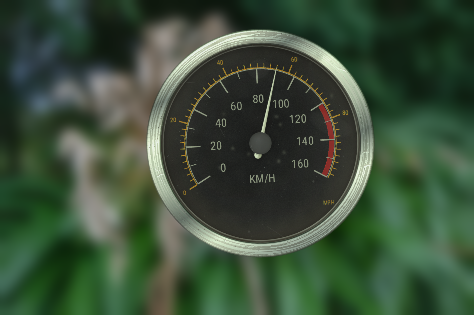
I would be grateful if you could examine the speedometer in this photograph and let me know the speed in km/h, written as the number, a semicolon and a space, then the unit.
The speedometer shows 90; km/h
